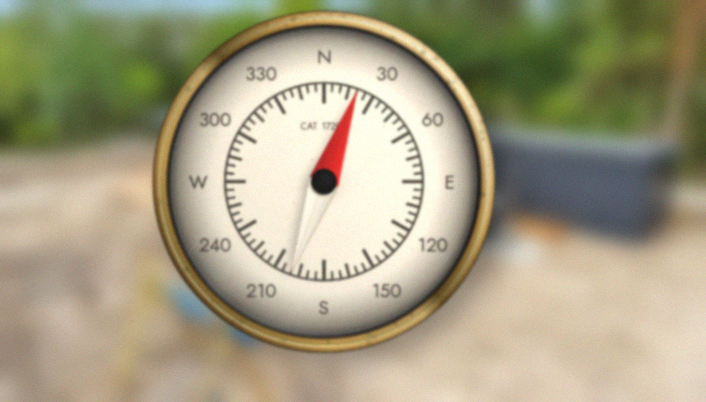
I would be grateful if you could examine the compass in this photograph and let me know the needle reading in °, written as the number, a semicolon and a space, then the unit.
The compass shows 20; °
